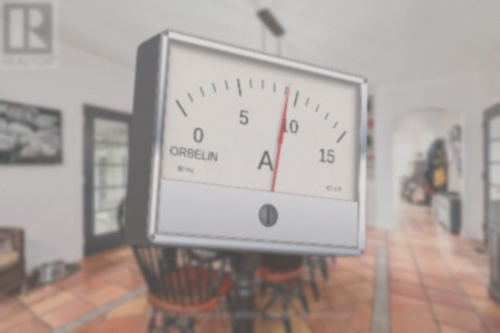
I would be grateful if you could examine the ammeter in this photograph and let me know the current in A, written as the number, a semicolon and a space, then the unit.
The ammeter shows 9; A
